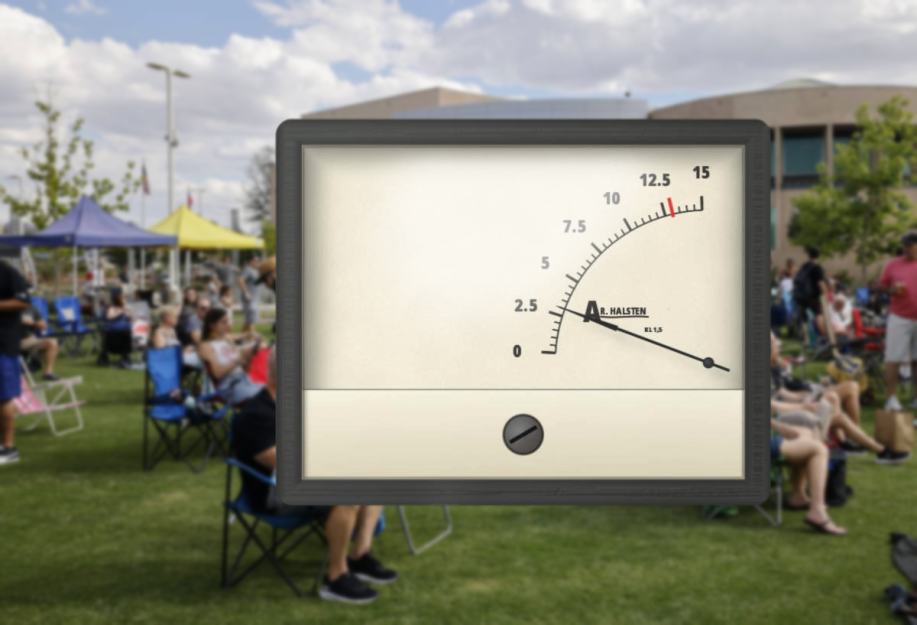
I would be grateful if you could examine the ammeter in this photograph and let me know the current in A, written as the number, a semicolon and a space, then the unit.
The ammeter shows 3; A
